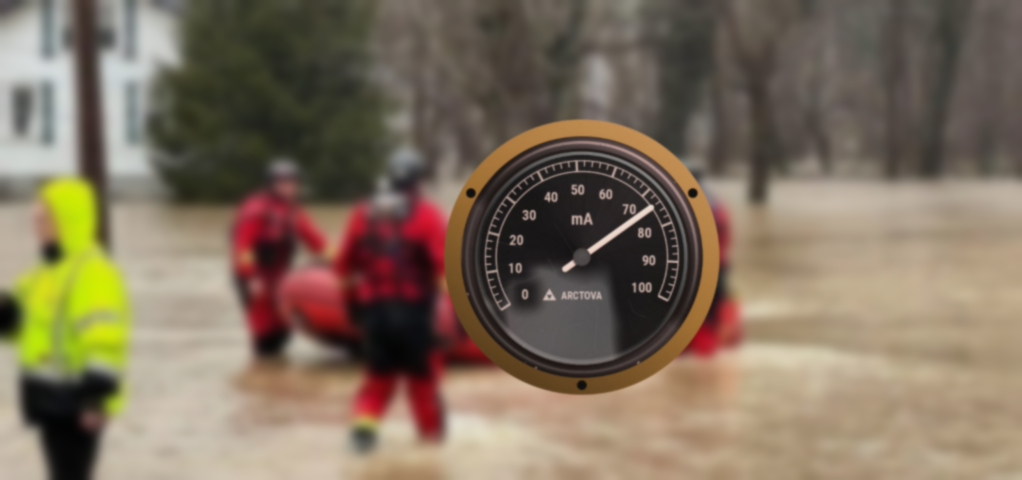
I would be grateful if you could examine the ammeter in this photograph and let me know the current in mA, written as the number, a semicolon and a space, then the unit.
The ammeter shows 74; mA
